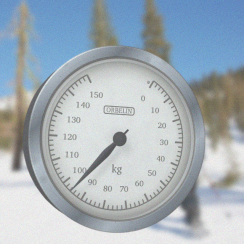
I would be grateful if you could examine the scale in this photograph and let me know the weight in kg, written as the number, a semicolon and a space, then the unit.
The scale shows 96; kg
